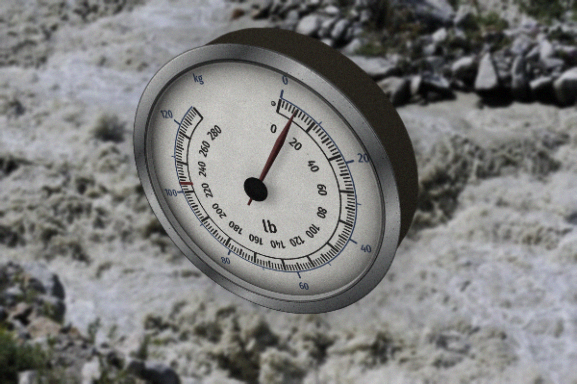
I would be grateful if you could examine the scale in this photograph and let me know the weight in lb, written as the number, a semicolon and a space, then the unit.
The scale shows 10; lb
